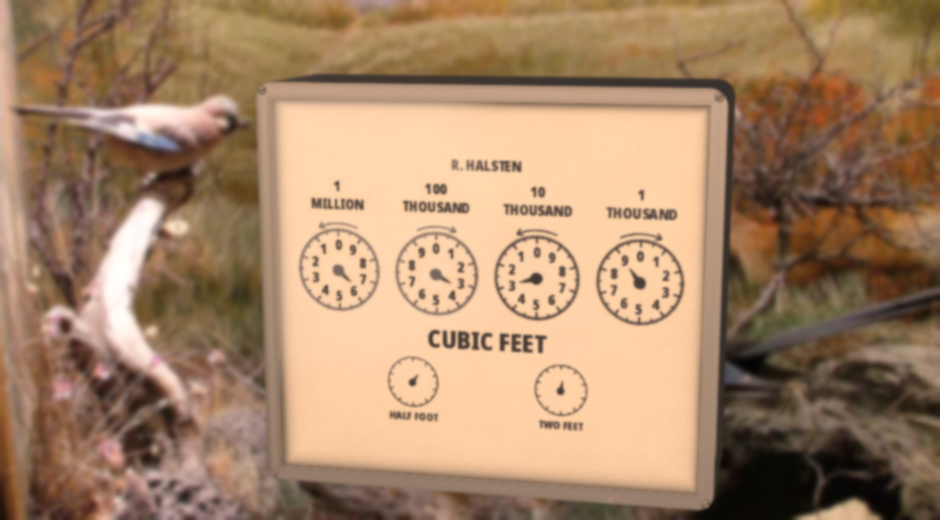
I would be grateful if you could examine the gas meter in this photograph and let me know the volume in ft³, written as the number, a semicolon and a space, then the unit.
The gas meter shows 632900; ft³
